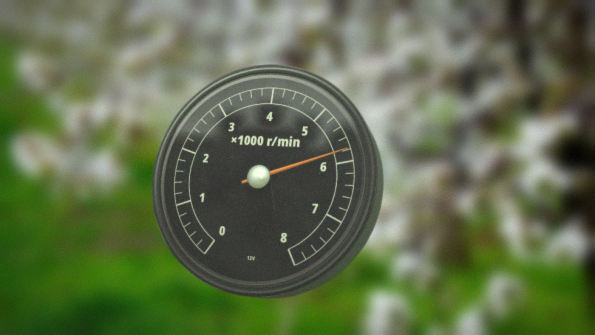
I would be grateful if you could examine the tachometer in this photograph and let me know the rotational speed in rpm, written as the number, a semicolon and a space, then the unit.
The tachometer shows 5800; rpm
